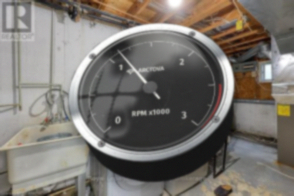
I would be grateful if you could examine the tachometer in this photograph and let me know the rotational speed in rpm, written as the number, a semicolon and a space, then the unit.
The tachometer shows 1125; rpm
